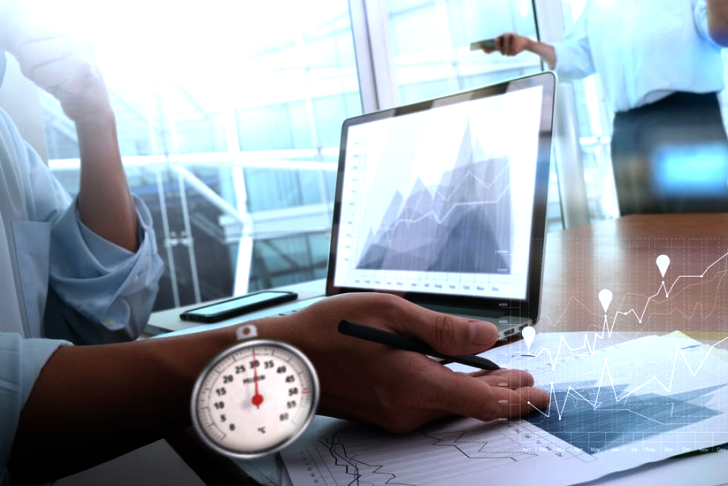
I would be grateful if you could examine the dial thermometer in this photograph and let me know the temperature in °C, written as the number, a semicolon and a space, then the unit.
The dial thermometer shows 30; °C
